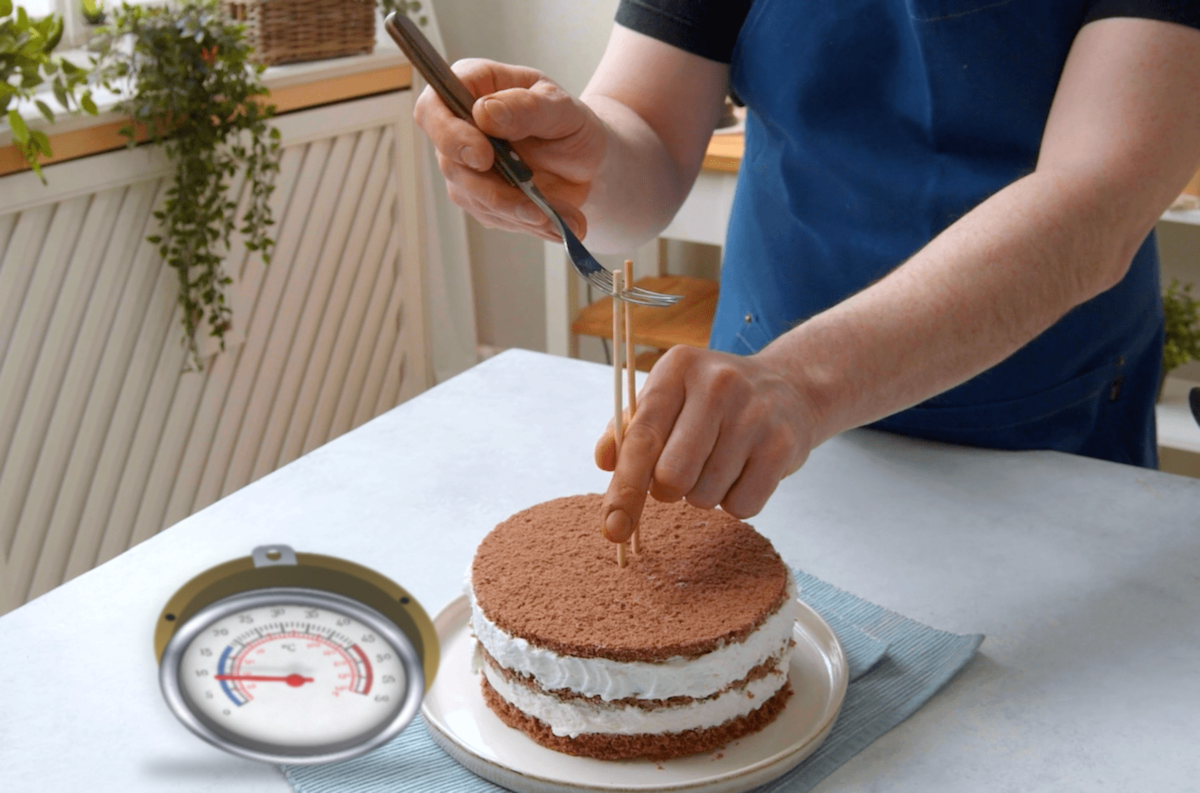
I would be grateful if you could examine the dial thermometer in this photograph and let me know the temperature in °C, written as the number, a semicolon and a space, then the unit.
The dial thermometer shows 10; °C
